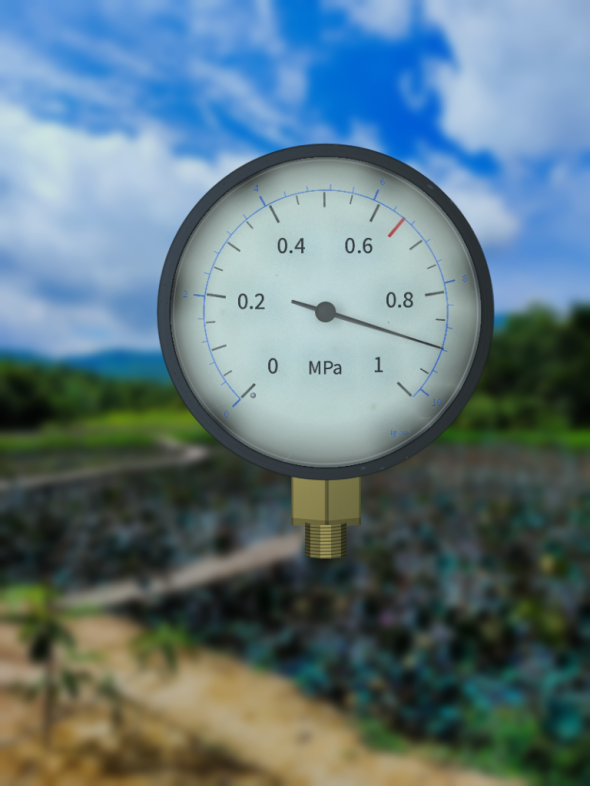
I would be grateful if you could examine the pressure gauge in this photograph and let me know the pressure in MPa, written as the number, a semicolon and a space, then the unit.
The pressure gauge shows 0.9; MPa
